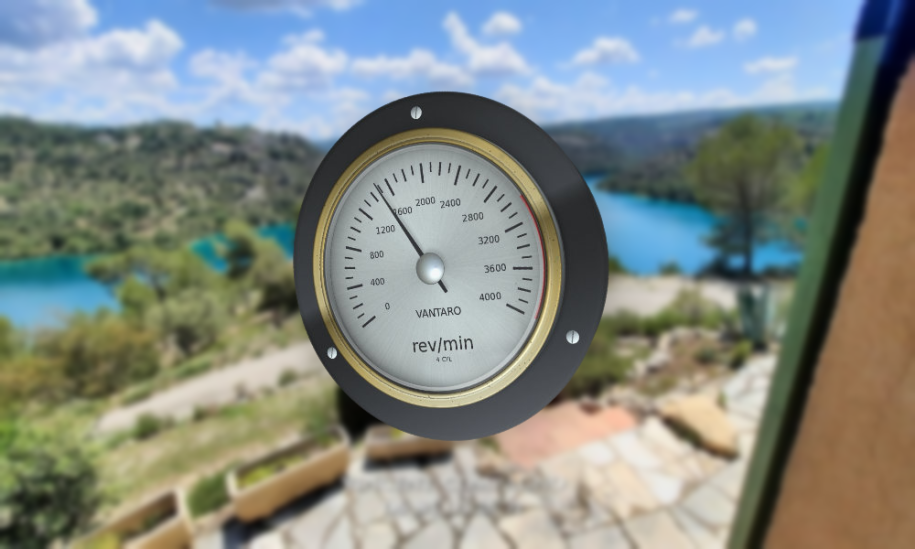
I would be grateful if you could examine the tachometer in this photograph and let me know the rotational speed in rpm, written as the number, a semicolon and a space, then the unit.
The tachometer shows 1500; rpm
